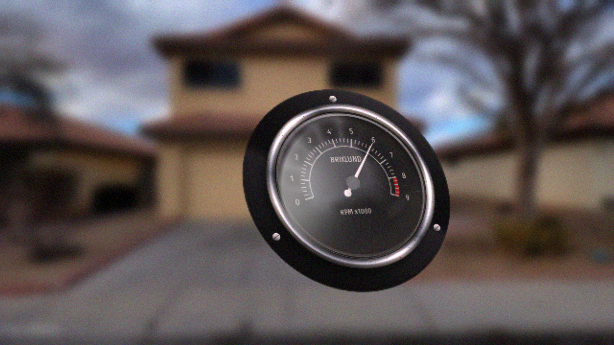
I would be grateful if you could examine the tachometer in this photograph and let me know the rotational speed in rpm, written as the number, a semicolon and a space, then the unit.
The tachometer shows 6000; rpm
